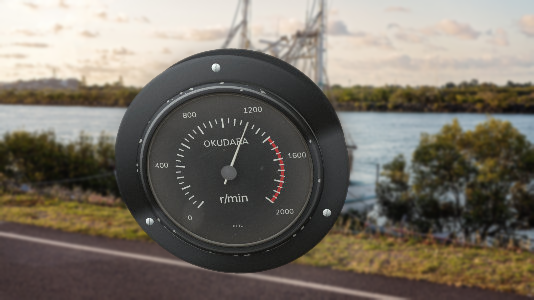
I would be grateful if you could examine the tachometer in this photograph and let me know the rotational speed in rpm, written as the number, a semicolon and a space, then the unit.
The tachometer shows 1200; rpm
